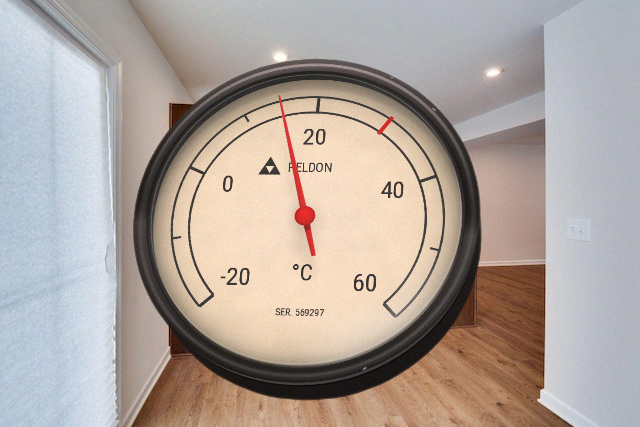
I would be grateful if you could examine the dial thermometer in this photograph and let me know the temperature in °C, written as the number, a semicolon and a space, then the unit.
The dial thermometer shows 15; °C
